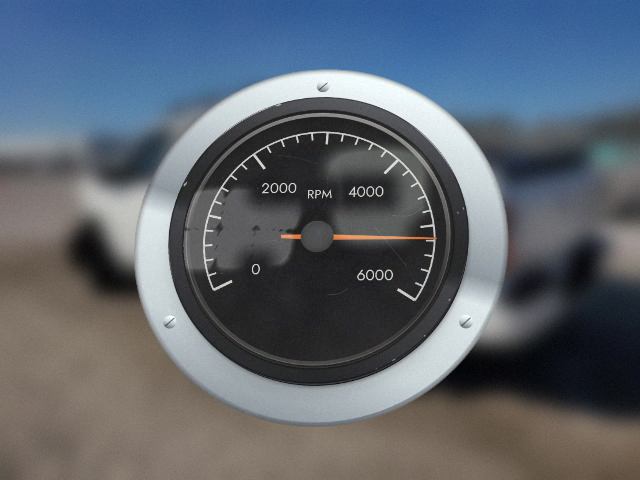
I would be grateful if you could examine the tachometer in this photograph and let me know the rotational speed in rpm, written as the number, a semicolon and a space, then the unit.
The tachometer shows 5200; rpm
